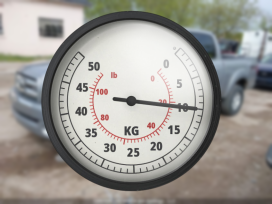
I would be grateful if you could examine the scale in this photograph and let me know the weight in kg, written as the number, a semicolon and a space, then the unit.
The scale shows 10; kg
